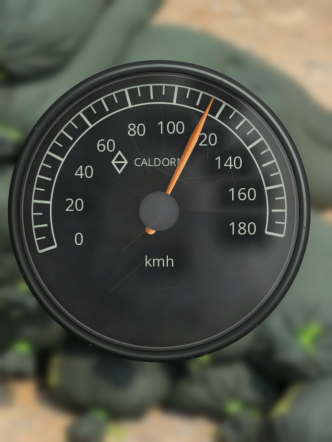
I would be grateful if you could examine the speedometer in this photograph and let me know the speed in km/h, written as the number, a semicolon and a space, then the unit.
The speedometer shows 115; km/h
